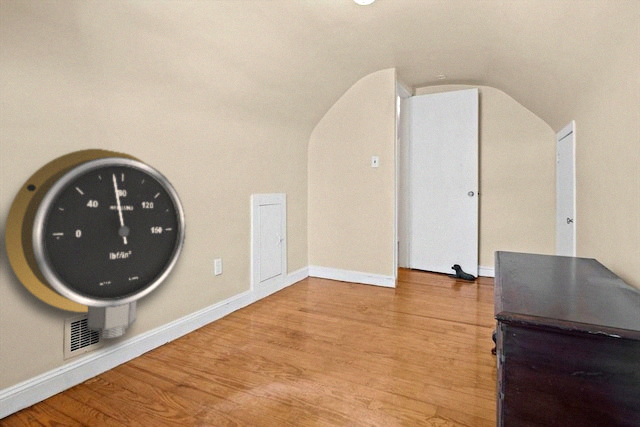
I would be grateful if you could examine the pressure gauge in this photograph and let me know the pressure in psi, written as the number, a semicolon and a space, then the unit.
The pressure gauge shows 70; psi
